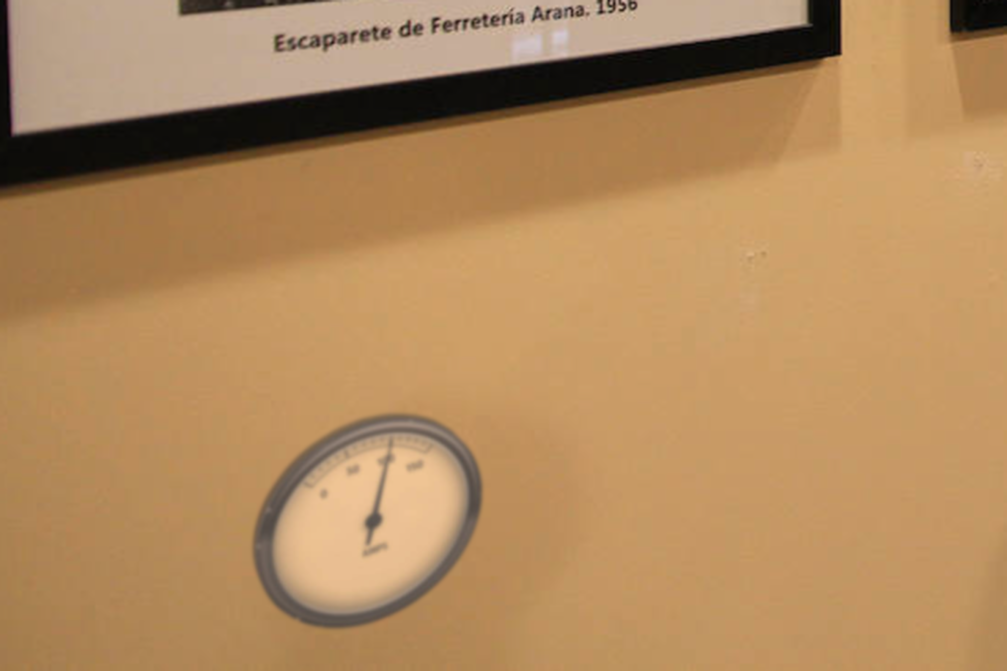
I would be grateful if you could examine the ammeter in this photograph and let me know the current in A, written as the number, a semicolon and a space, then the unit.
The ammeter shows 100; A
